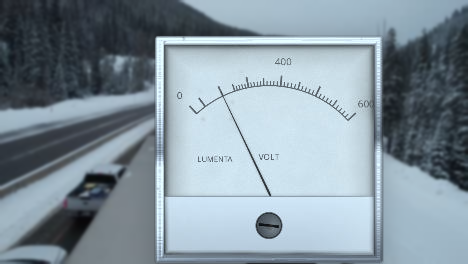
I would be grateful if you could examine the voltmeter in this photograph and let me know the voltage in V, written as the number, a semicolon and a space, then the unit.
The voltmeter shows 200; V
